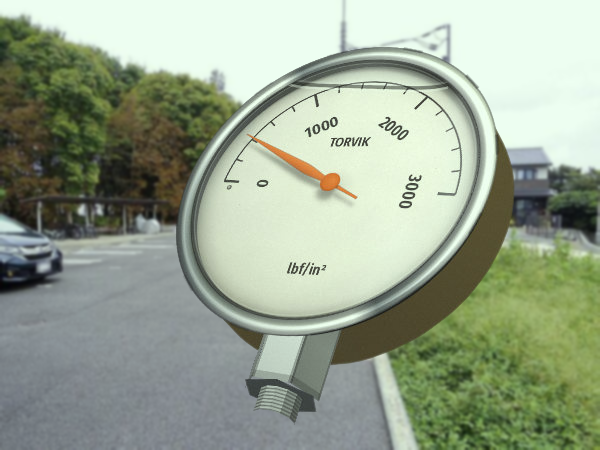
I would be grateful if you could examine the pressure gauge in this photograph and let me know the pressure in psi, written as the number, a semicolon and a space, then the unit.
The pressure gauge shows 400; psi
